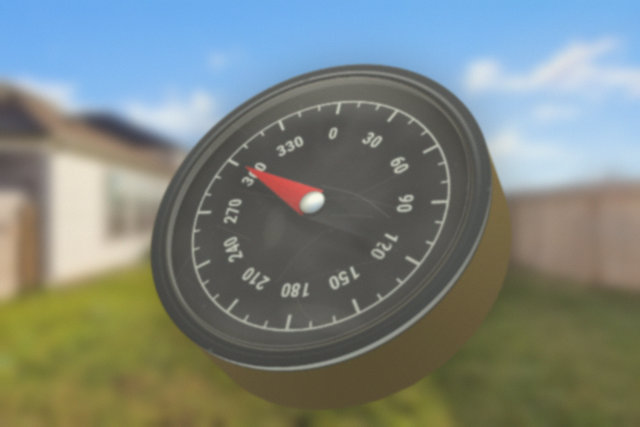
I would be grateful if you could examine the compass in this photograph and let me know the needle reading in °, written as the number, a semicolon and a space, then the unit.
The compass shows 300; °
